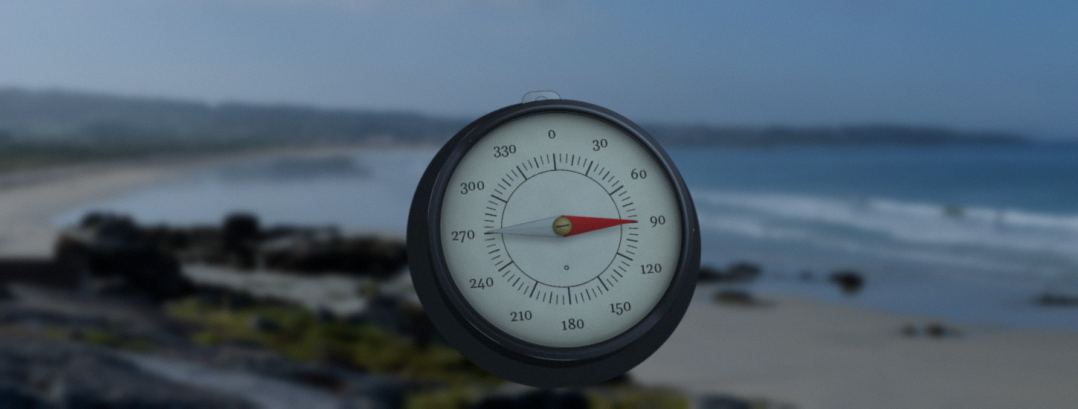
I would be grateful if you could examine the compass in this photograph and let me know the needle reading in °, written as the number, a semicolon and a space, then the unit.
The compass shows 90; °
